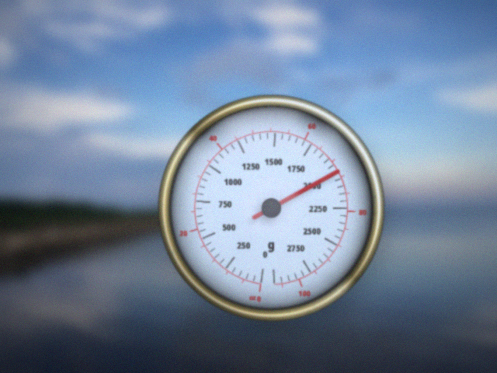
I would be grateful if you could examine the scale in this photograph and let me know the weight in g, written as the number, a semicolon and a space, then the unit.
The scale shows 2000; g
